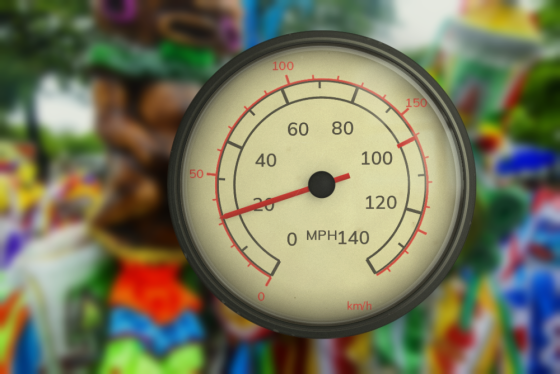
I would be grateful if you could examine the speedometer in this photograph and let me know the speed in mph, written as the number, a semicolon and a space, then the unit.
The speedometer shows 20; mph
